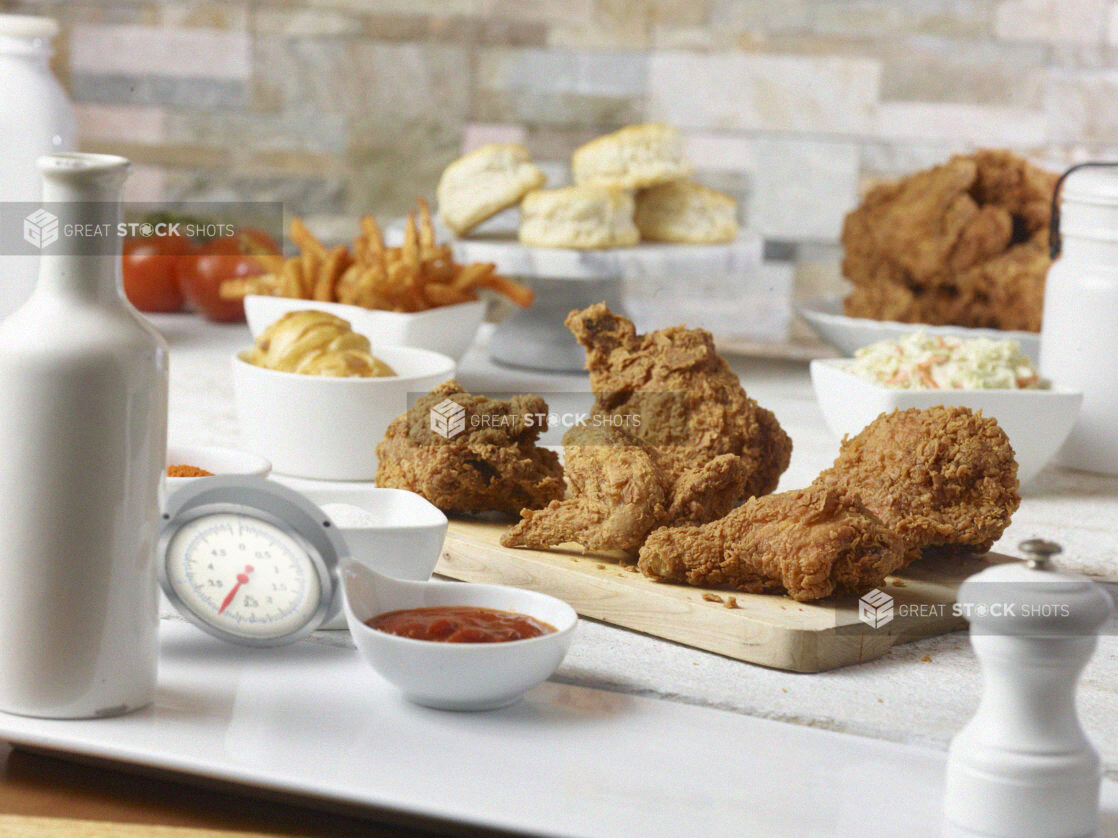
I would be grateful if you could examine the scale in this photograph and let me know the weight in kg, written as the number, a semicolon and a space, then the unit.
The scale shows 3; kg
